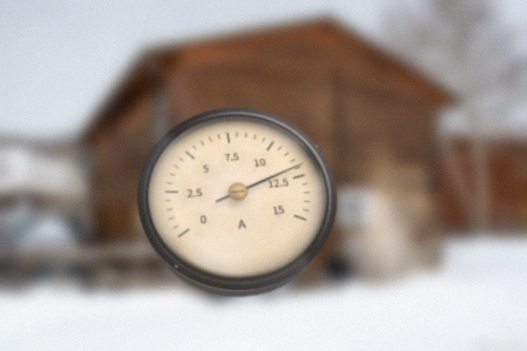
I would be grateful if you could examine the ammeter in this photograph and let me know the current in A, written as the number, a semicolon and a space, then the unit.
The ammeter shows 12; A
